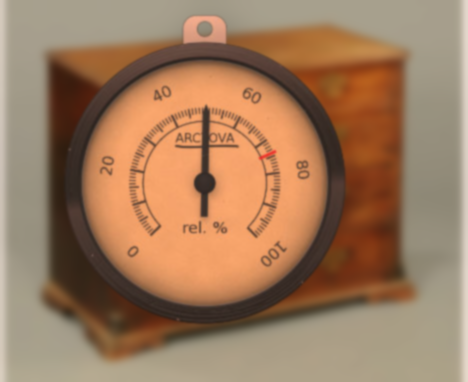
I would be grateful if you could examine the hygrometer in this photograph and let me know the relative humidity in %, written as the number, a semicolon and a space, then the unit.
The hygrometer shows 50; %
